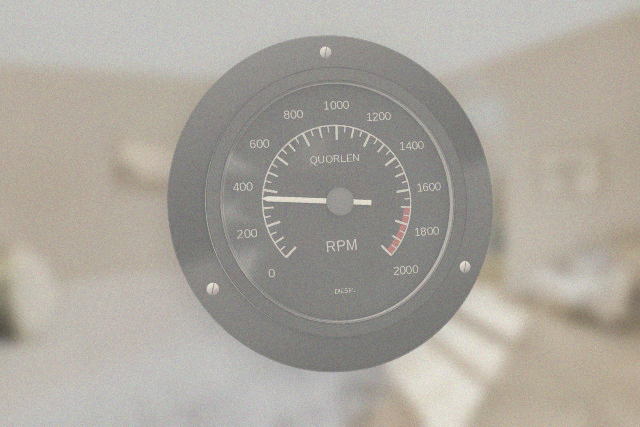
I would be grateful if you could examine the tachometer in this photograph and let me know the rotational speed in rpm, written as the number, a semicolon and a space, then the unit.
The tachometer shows 350; rpm
